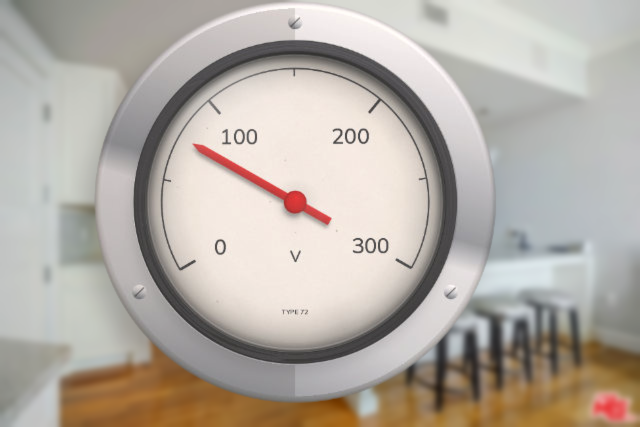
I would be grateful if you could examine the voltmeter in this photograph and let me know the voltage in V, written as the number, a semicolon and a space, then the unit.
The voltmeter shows 75; V
